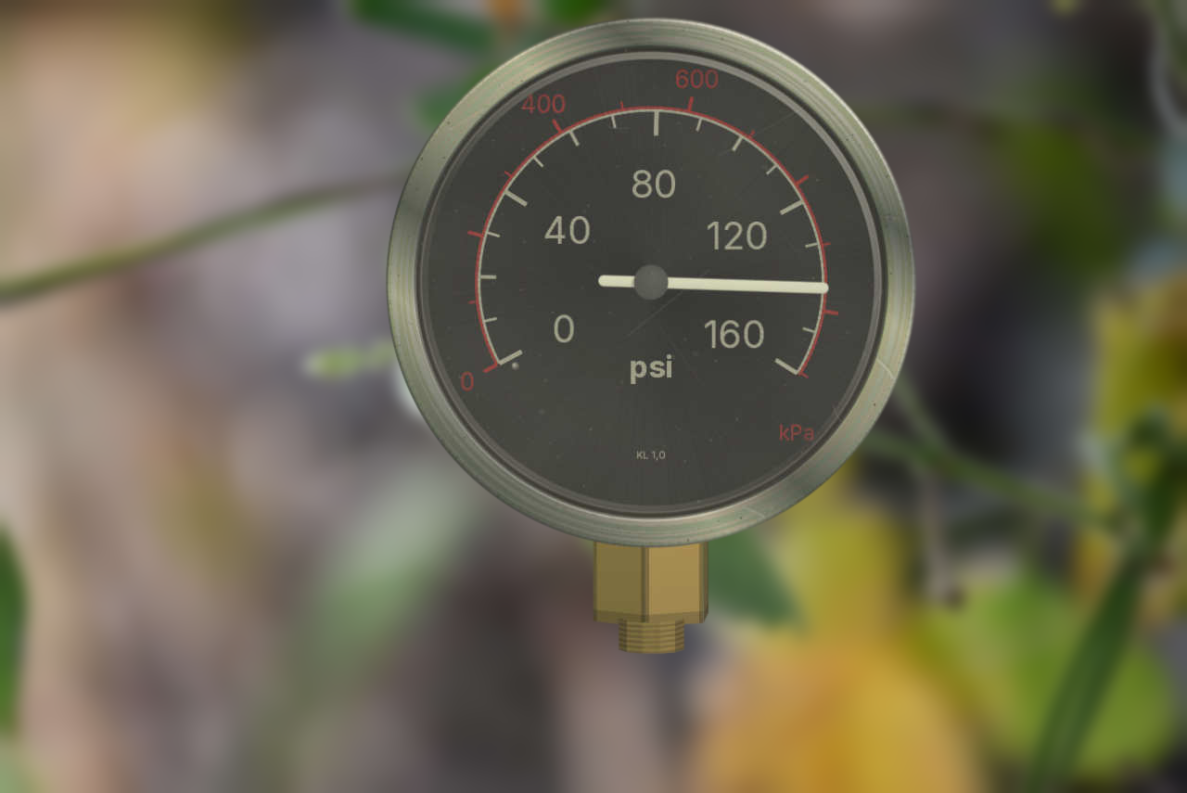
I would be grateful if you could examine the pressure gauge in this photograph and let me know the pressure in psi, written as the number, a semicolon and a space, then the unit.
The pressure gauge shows 140; psi
